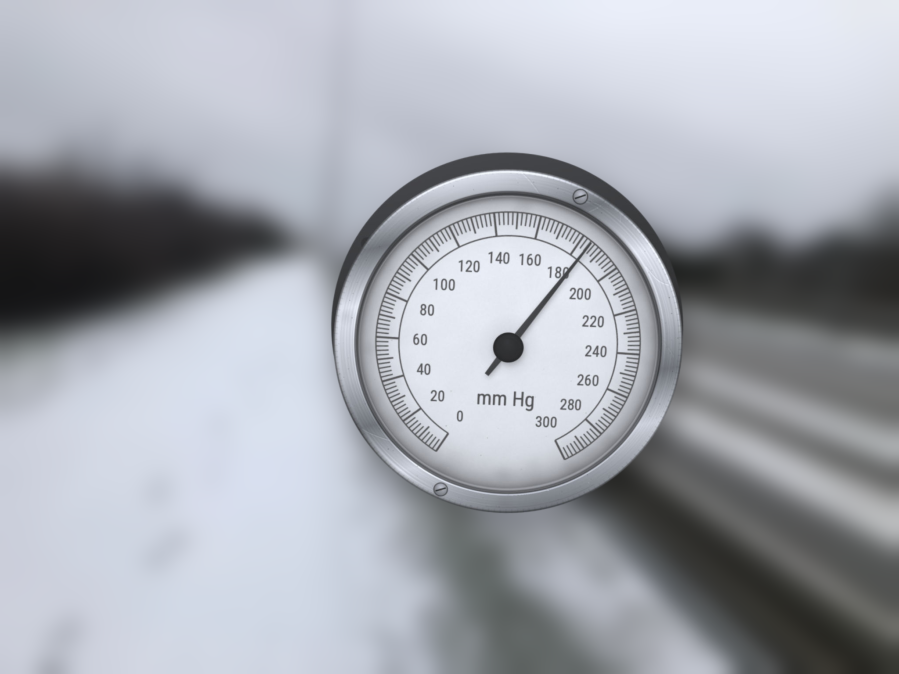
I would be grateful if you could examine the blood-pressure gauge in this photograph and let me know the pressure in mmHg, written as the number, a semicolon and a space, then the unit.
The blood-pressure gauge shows 184; mmHg
